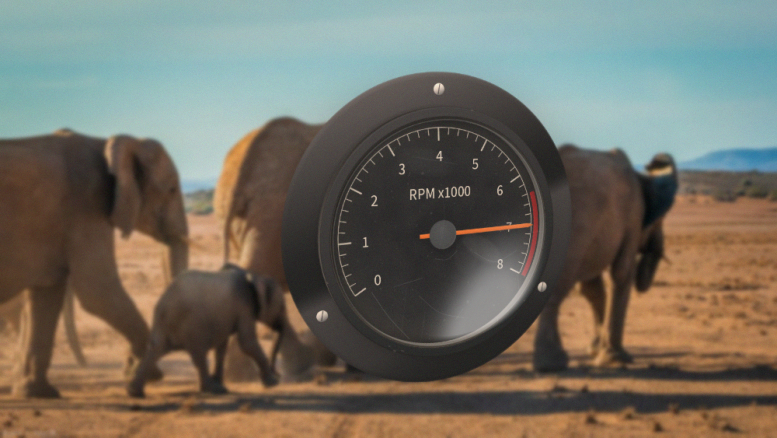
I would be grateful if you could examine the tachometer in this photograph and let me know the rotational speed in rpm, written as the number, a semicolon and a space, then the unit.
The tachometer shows 7000; rpm
